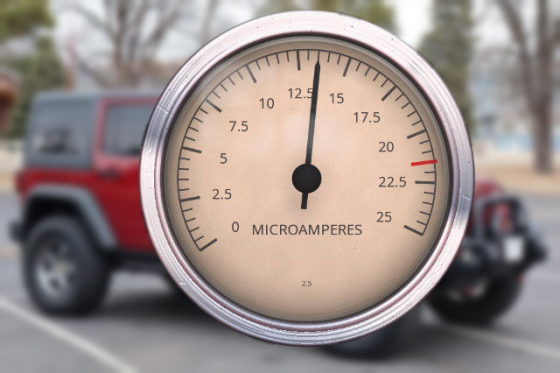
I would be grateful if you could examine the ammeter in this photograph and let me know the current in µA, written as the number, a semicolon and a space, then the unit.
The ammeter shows 13.5; µA
